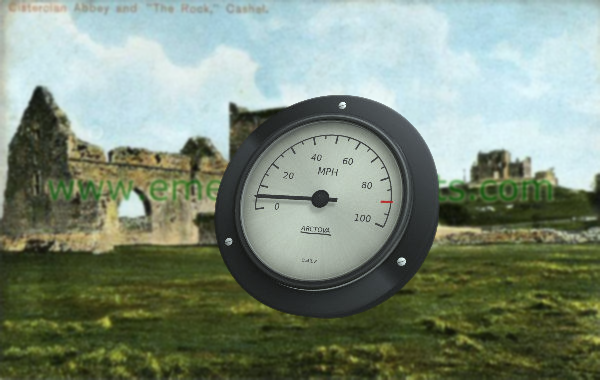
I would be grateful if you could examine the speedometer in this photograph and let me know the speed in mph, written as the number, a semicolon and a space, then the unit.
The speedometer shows 5; mph
